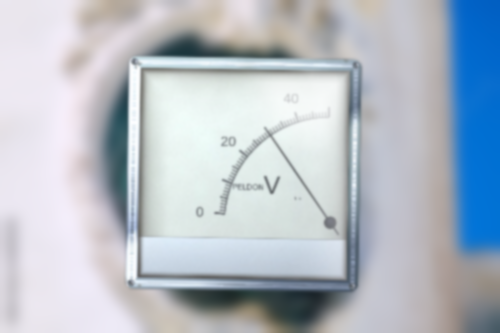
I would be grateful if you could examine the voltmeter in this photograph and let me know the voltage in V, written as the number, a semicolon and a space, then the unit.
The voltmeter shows 30; V
